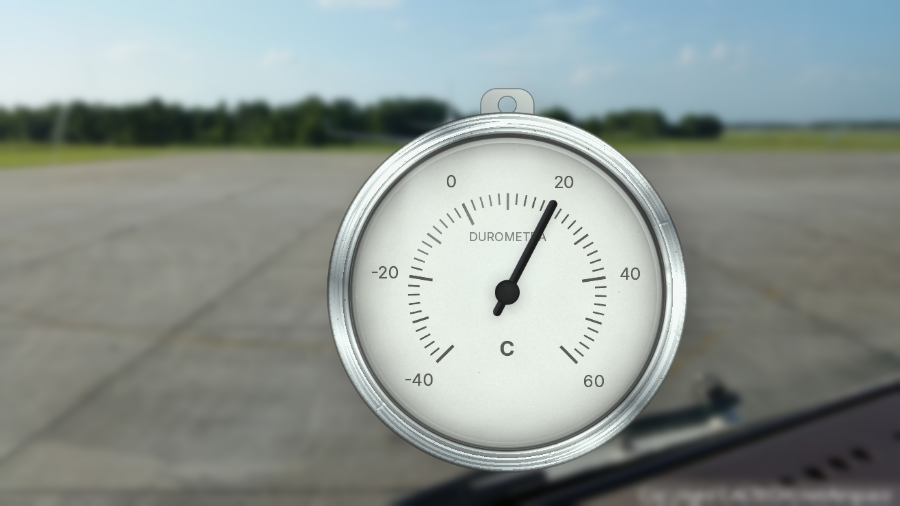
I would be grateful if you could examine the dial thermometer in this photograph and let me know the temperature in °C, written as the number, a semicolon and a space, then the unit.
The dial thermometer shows 20; °C
